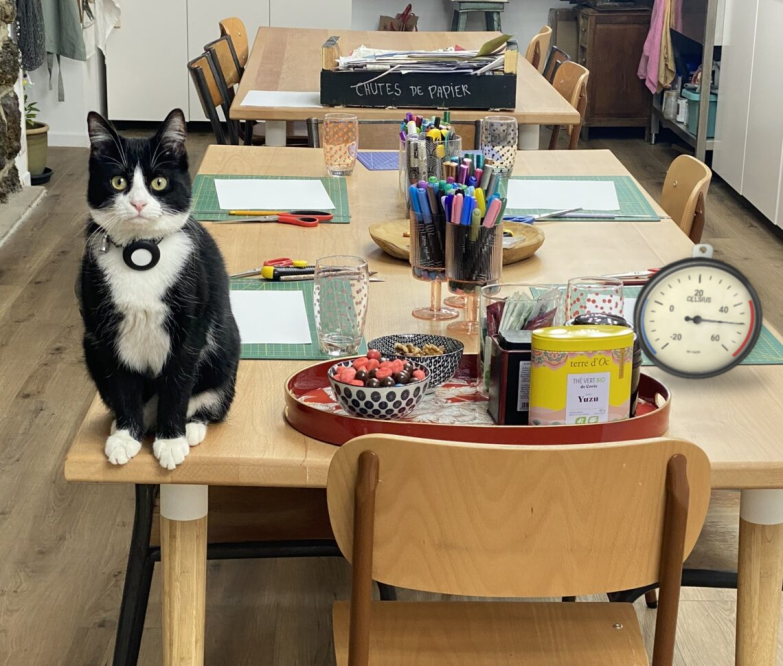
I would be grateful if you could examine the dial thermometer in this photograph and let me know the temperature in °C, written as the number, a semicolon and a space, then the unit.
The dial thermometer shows 48; °C
